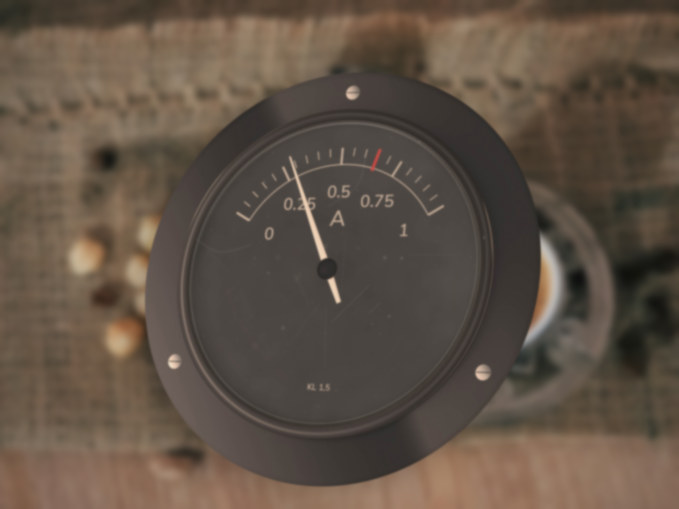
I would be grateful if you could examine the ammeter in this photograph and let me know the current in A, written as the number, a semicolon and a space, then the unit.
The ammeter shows 0.3; A
